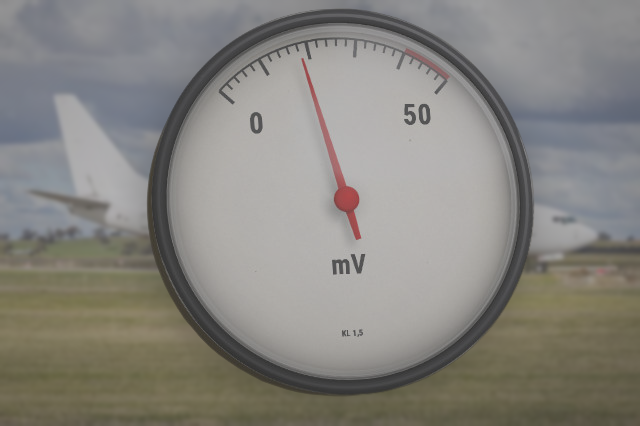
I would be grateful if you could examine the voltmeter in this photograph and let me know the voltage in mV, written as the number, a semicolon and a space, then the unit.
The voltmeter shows 18; mV
